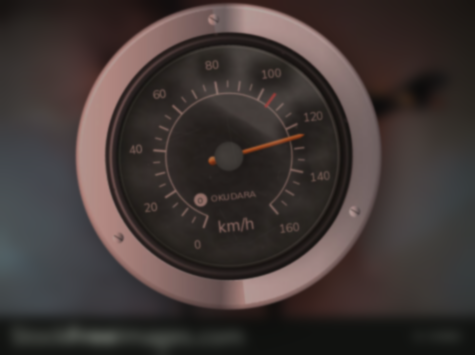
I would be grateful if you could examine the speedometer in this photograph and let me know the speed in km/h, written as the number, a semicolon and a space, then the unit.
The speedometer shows 125; km/h
